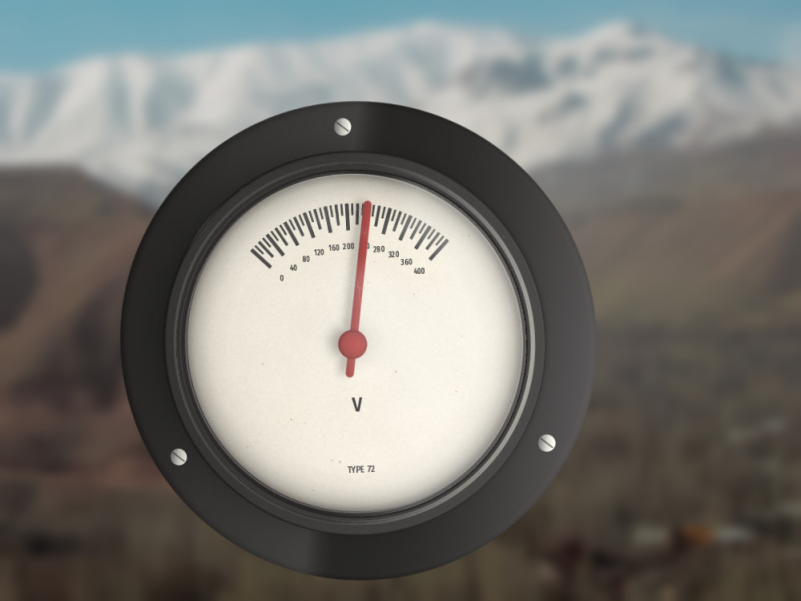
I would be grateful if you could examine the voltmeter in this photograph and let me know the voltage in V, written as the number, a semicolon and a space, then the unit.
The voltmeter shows 240; V
